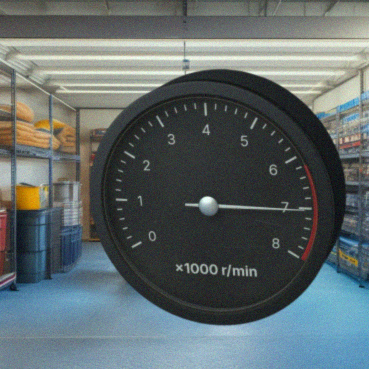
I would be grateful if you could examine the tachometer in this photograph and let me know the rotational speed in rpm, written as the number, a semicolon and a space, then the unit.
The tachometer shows 7000; rpm
